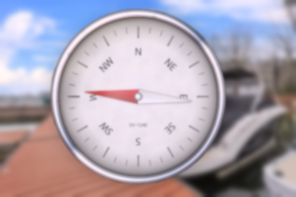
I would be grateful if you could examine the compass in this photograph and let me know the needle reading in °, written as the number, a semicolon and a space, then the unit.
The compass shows 275; °
